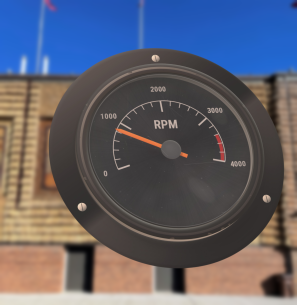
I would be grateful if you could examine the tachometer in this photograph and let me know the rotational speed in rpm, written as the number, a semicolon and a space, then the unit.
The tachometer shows 800; rpm
